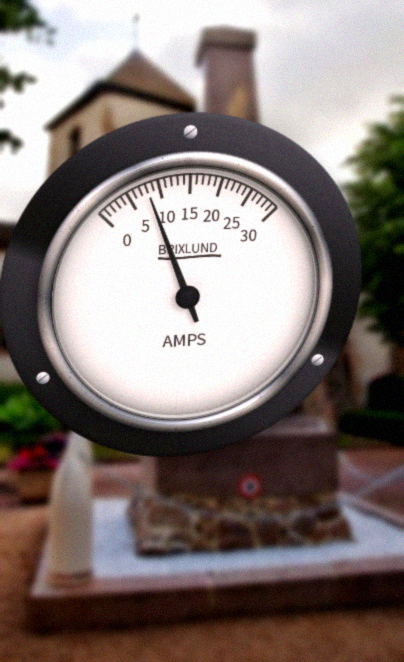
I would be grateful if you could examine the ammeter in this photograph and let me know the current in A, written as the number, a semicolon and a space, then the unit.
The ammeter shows 8; A
